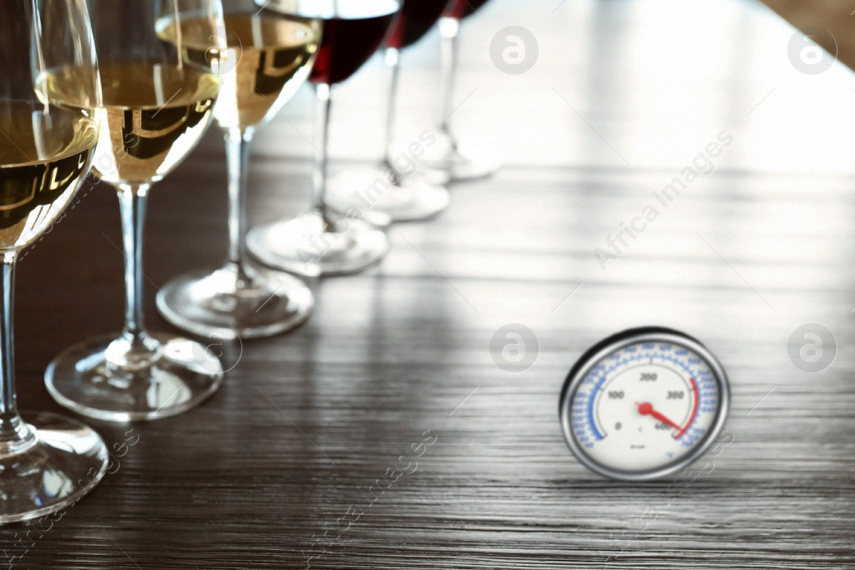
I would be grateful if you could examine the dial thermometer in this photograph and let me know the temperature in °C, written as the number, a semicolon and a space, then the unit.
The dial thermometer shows 380; °C
